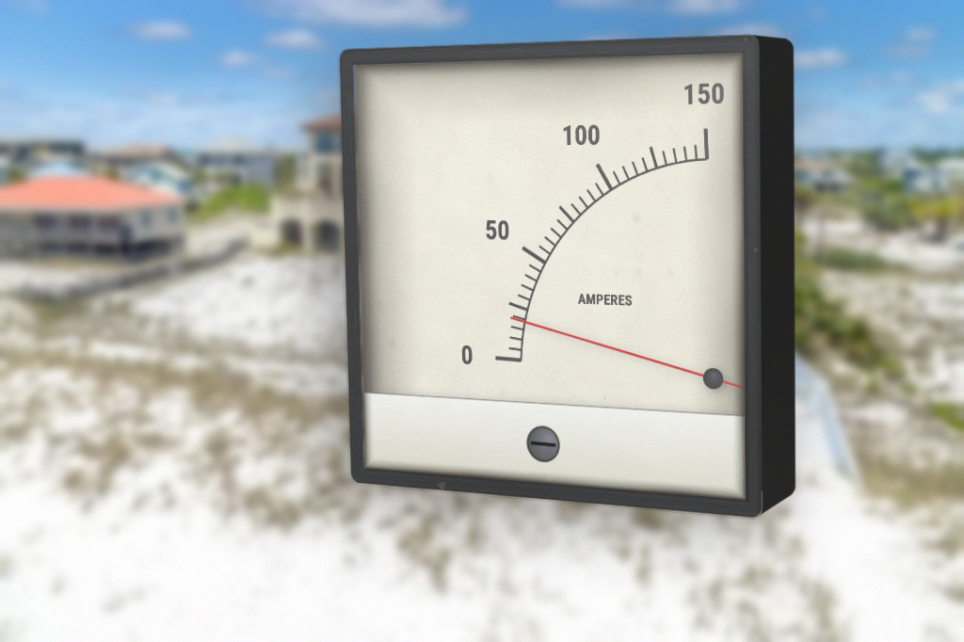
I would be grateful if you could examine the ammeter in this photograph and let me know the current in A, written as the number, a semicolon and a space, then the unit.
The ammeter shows 20; A
